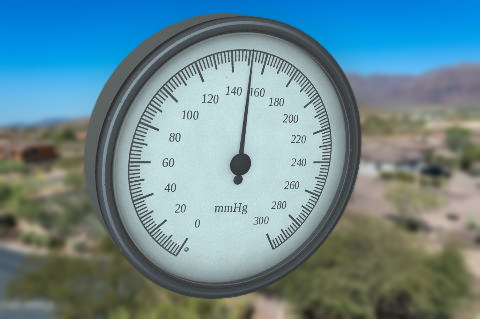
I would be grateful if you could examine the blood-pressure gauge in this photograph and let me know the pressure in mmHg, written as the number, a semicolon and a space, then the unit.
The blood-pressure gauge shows 150; mmHg
